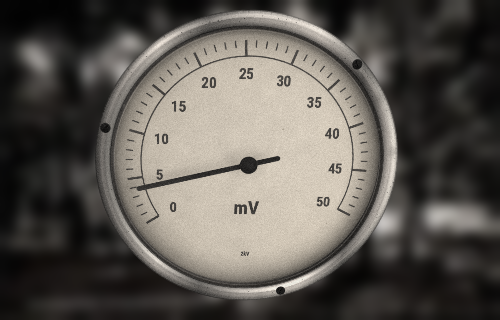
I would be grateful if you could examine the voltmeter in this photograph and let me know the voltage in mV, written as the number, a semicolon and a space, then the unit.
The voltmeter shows 4; mV
